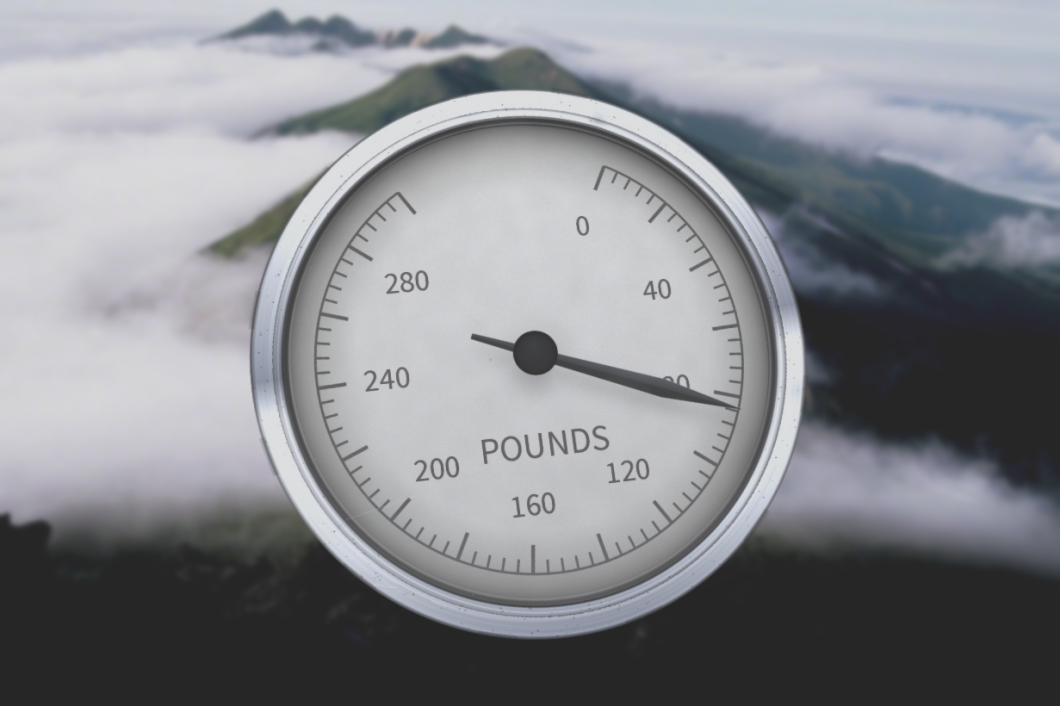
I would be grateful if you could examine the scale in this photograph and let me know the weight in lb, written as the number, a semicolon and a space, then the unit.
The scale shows 84; lb
